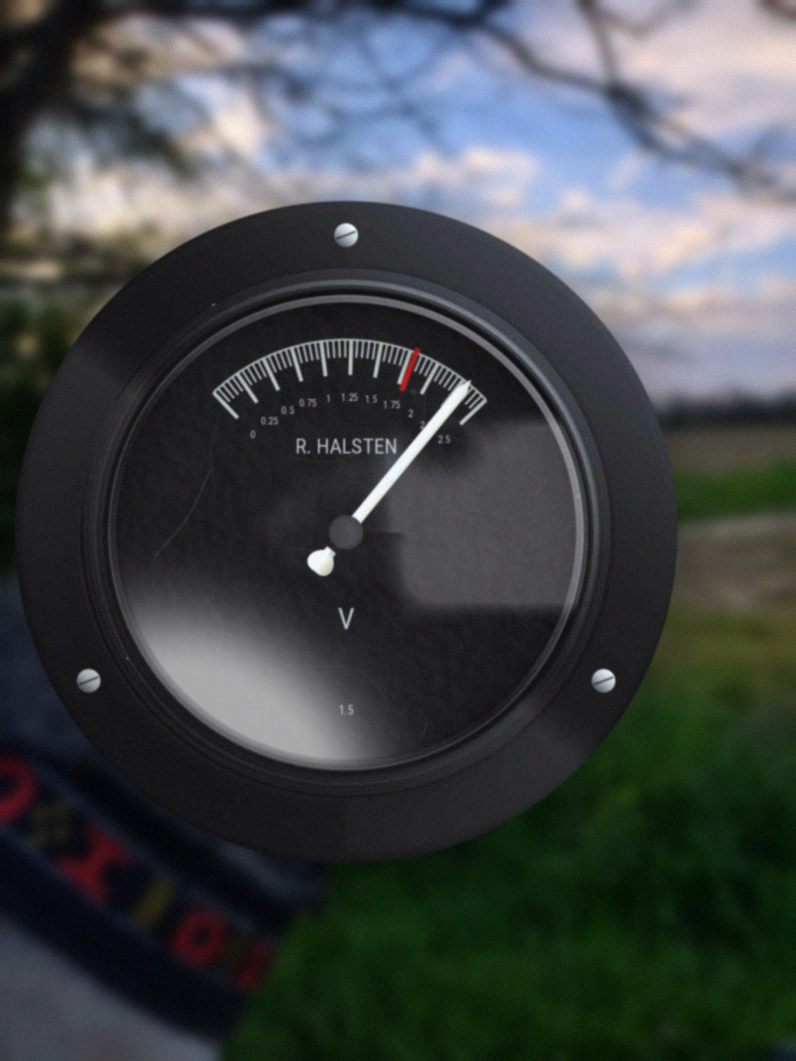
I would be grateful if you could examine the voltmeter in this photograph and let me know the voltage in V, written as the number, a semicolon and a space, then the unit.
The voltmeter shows 2.3; V
